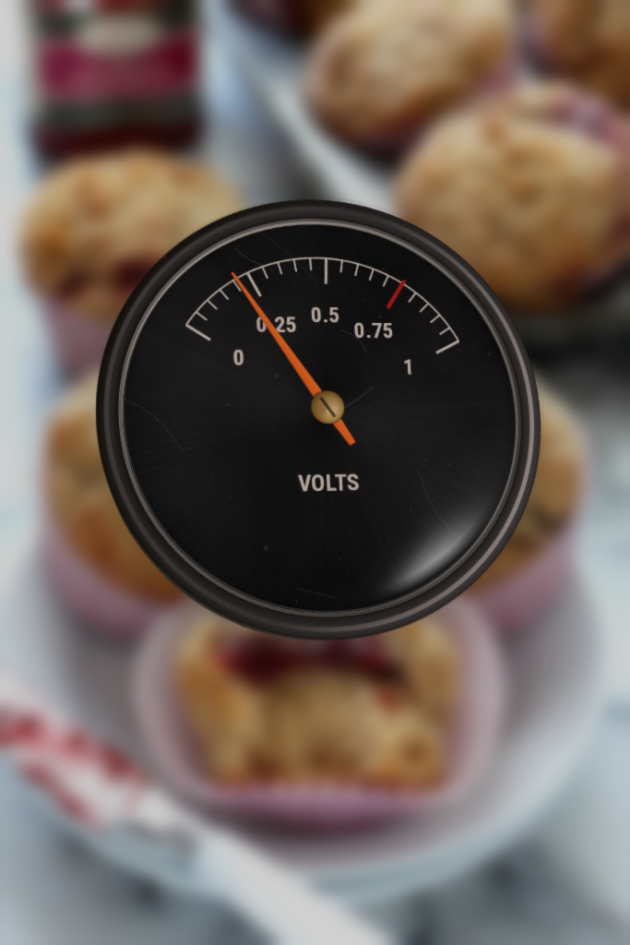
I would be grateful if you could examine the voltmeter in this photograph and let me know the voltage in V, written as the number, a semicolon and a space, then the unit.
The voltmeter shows 0.2; V
